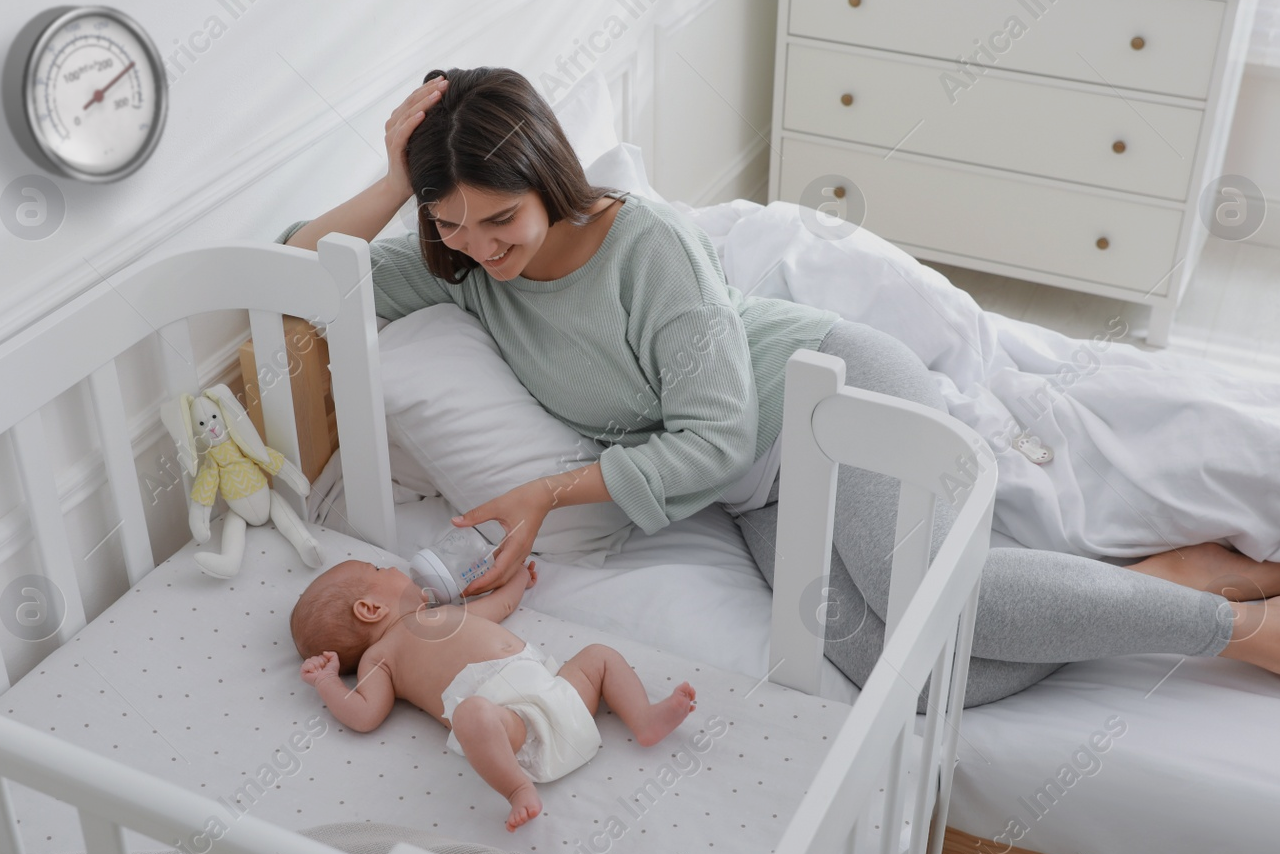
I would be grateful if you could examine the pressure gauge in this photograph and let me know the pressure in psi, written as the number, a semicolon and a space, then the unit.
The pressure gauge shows 240; psi
